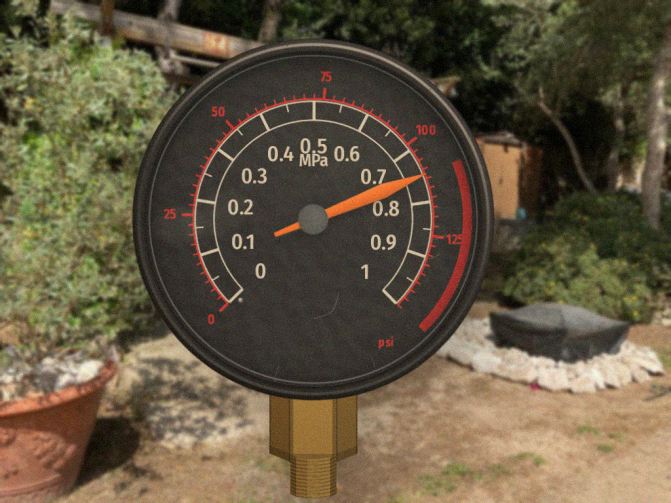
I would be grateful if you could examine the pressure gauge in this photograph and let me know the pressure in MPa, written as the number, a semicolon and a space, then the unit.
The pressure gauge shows 0.75; MPa
